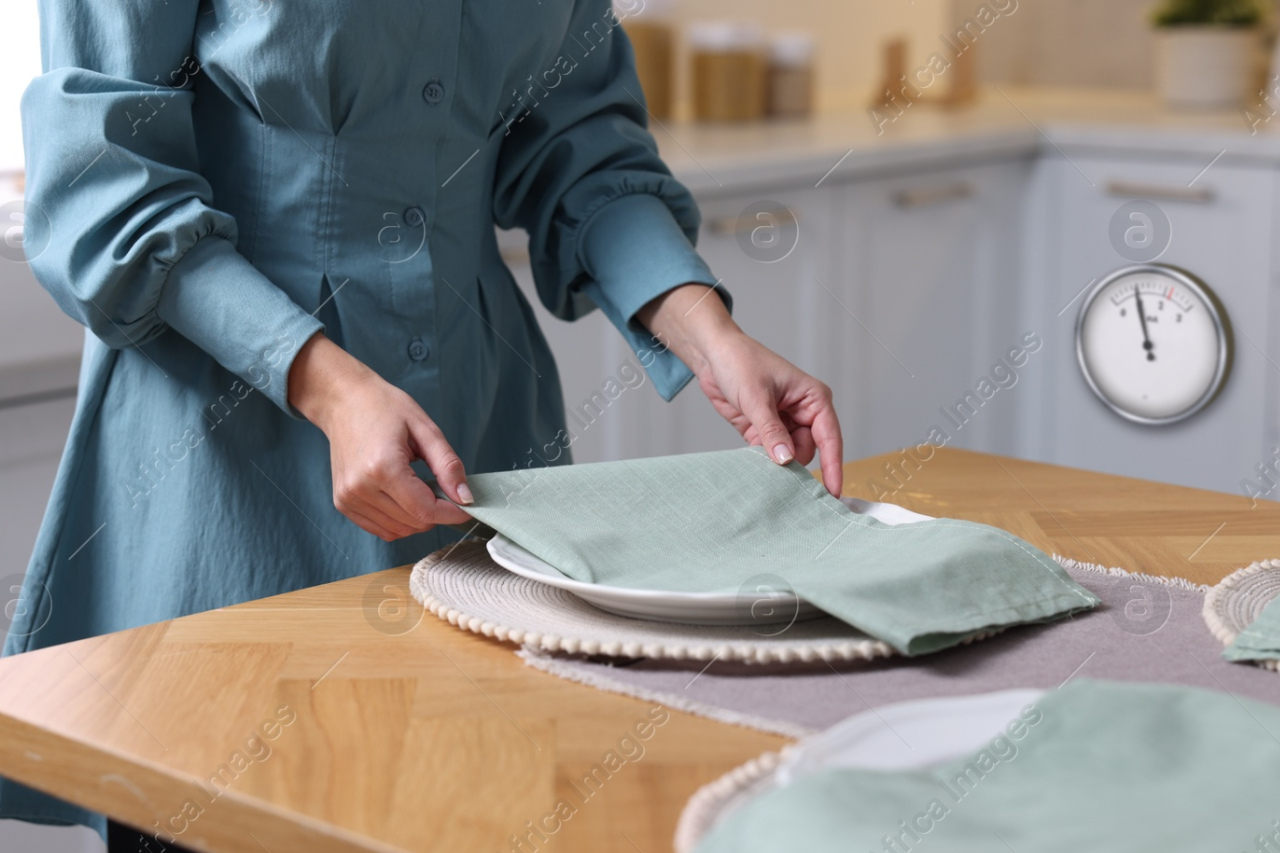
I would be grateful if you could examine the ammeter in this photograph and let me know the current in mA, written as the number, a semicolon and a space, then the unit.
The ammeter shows 1; mA
